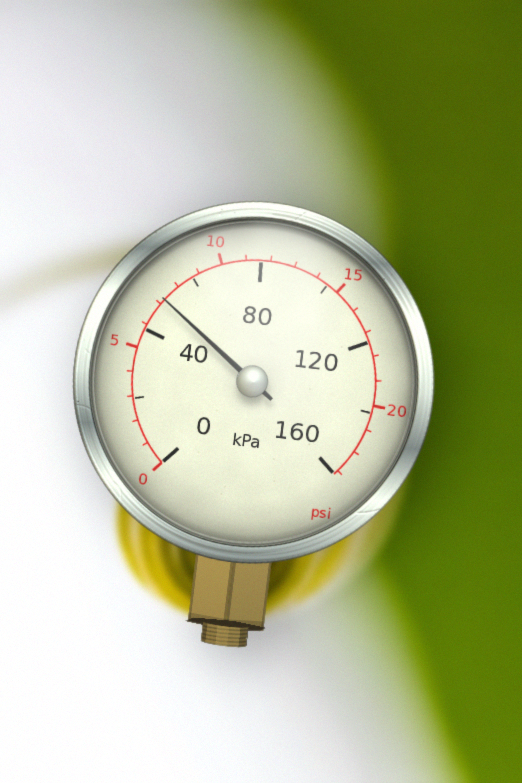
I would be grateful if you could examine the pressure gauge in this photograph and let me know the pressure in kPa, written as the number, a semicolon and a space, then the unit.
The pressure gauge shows 50; kPa
